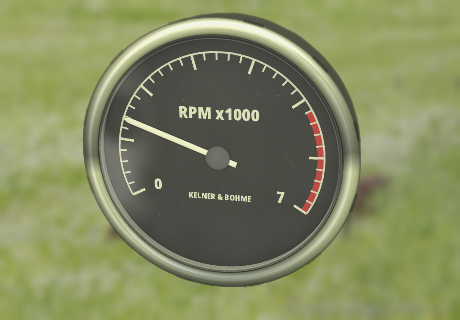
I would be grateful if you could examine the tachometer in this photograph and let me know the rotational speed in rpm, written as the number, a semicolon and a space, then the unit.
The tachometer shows 1400; rpm
